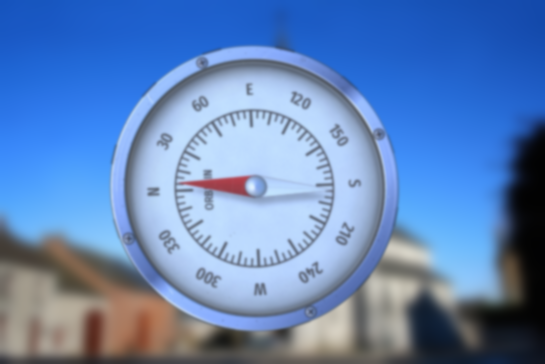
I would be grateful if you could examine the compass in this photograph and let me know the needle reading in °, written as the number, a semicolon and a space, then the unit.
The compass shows 5; °
